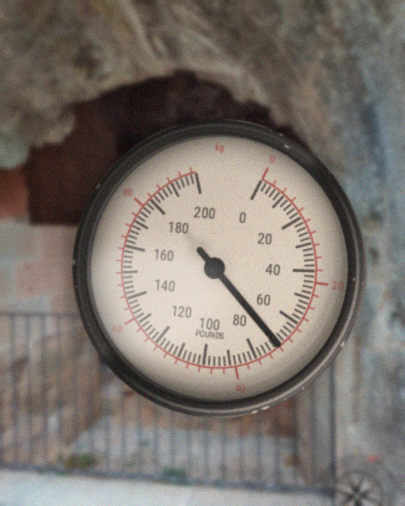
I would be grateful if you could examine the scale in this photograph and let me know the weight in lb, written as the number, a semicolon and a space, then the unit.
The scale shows 70; lb
